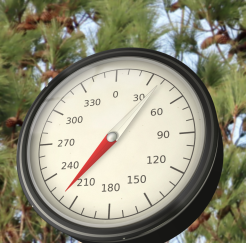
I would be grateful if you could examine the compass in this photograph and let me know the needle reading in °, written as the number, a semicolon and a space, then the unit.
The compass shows 220; °
